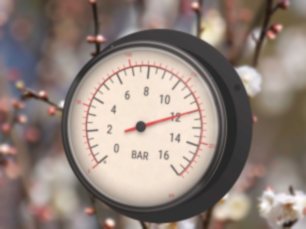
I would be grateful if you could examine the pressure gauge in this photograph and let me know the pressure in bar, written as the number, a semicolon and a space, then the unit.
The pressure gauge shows 12; bar
